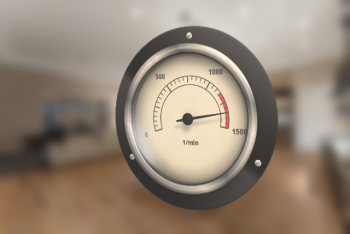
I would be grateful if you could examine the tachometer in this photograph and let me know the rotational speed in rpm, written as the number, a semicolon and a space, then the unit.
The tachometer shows 1350; rpm
